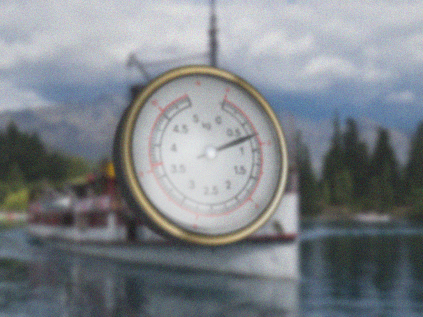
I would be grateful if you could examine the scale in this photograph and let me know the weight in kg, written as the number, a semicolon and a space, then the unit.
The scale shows 0.75; kg
